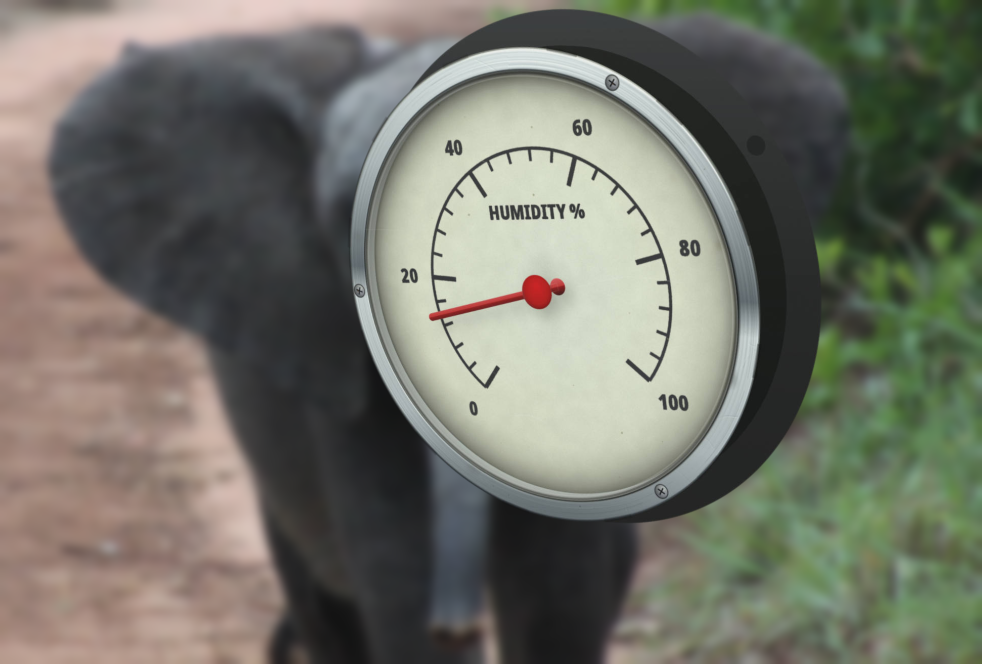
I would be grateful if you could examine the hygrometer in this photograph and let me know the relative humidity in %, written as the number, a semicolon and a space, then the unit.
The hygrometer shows 14; %
